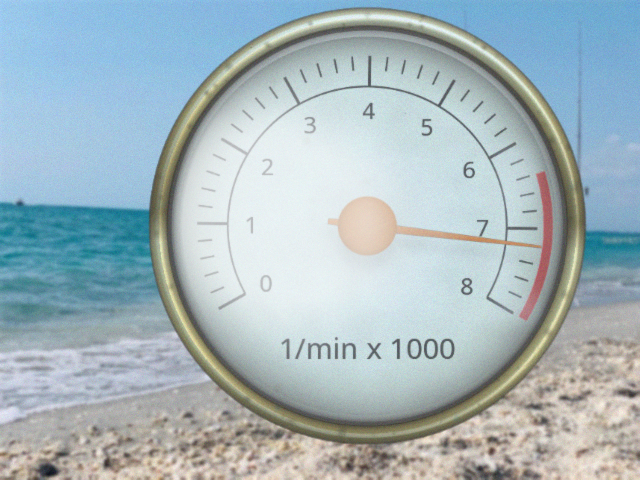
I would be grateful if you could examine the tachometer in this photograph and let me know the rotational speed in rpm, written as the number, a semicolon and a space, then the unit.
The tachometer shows 7200; rpm
